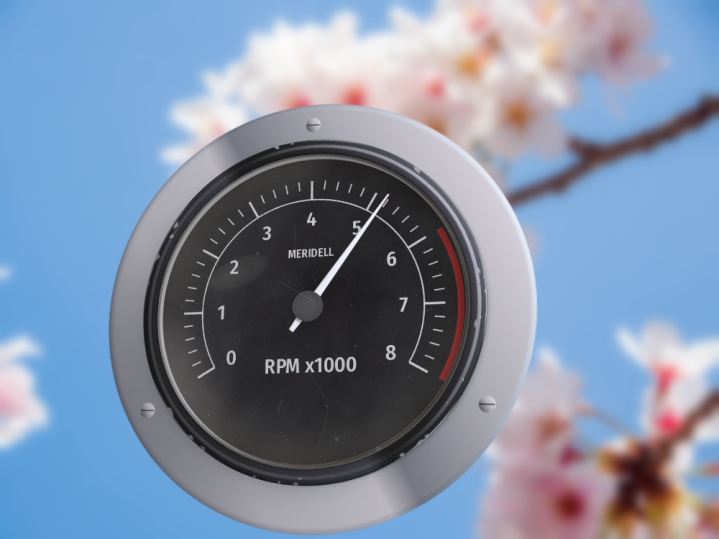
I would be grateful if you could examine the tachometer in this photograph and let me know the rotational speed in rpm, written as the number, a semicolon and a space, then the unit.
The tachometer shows 5200; rpm
